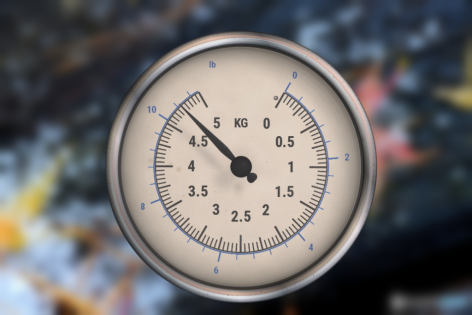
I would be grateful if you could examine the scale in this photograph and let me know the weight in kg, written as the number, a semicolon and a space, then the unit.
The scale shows 4.75; kg
